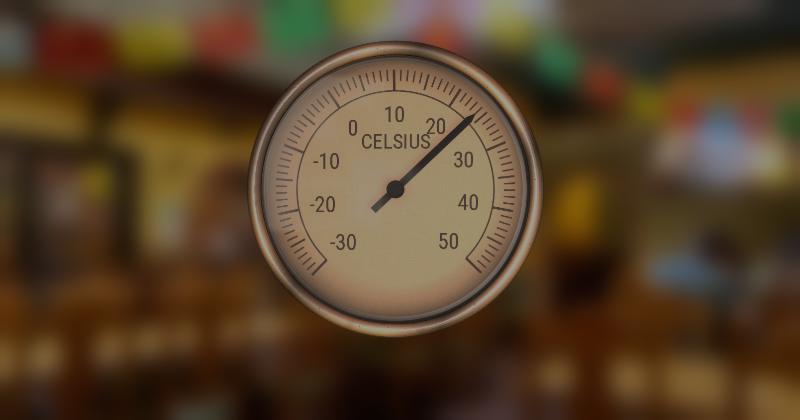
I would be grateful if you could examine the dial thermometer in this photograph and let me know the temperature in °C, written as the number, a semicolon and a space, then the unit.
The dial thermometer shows 24; °C
